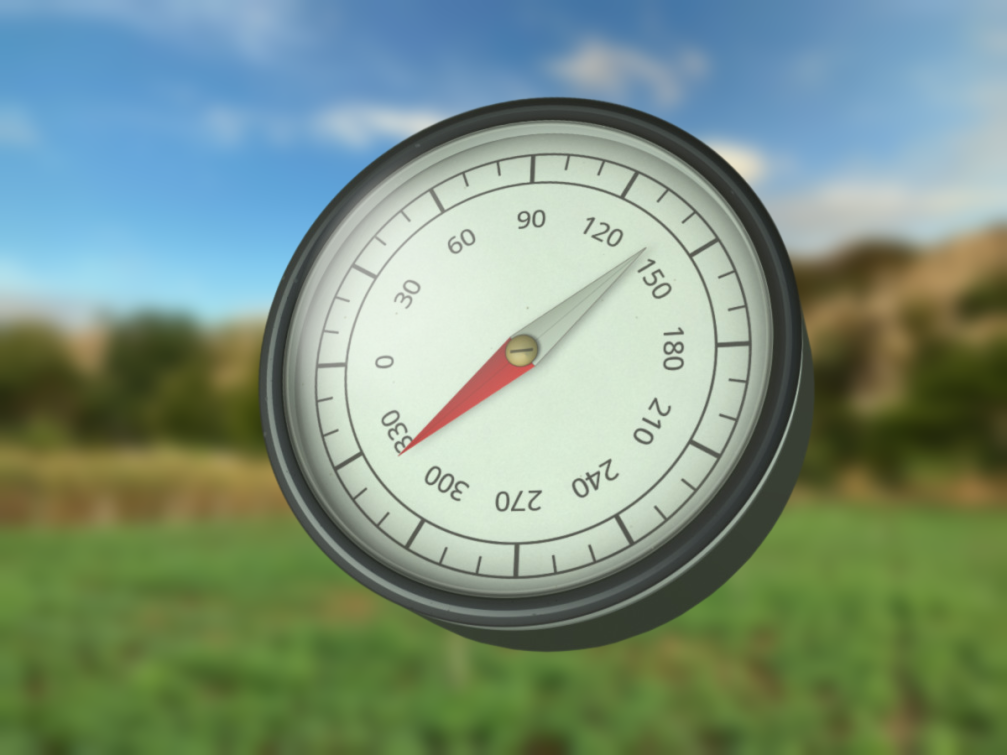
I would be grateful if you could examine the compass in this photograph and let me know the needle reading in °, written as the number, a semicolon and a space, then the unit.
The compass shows 320; °
